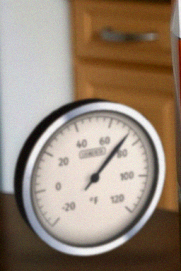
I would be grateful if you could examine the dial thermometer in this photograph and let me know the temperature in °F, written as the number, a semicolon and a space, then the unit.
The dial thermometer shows 72; °F
